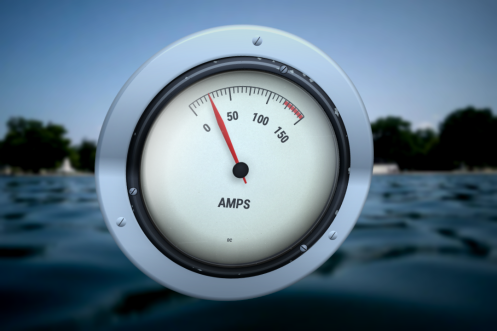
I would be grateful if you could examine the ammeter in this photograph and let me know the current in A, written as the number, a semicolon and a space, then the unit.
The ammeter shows 25; A
